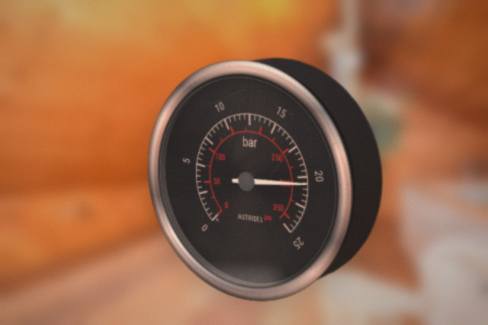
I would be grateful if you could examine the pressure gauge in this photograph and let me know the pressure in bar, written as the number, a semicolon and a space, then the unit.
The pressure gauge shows 20.5; bar
